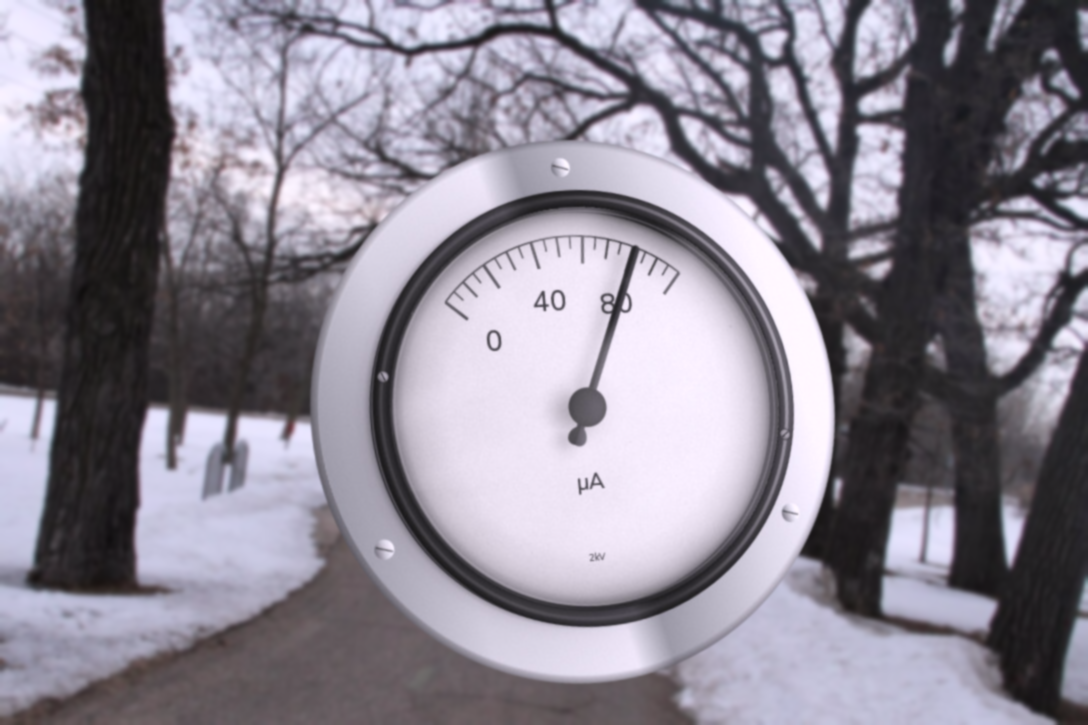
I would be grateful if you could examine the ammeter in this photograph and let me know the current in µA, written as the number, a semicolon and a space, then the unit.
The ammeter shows 80; µA
